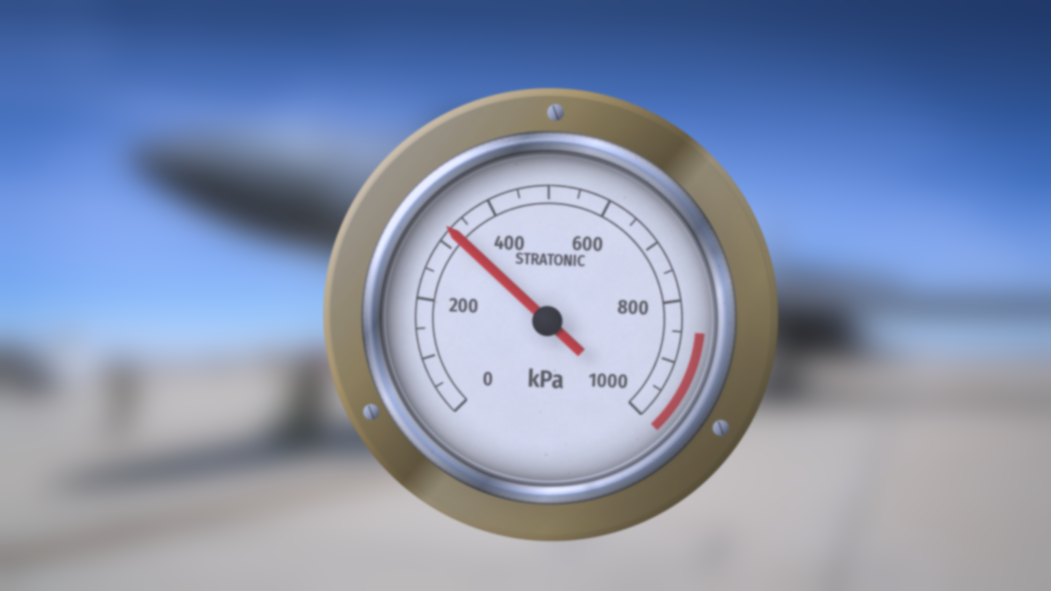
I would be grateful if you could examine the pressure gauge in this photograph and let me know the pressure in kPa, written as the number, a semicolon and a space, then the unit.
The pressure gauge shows 325; kPa
